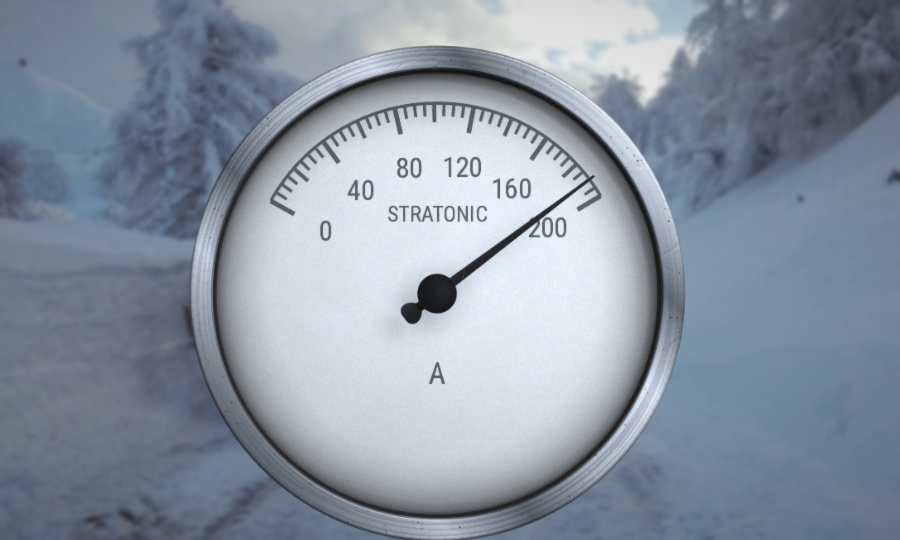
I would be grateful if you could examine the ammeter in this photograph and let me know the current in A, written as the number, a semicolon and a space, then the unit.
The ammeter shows 190; A
